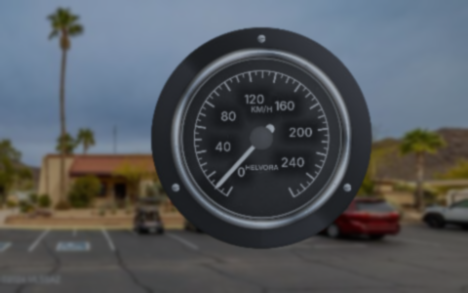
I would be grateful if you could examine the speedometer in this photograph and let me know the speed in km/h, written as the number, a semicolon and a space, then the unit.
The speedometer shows 10; km/h
